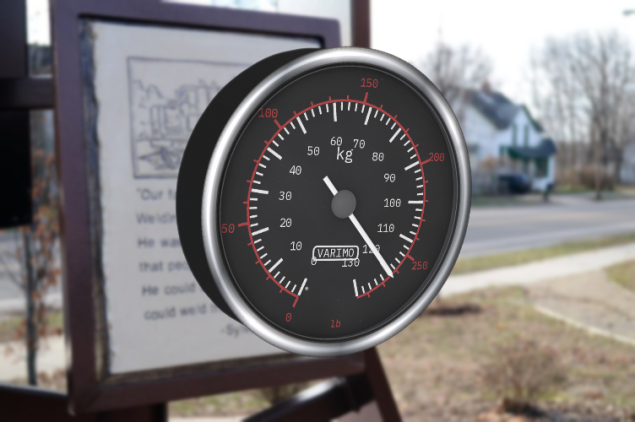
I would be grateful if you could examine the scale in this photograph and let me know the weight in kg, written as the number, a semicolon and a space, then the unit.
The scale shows 120; kg
